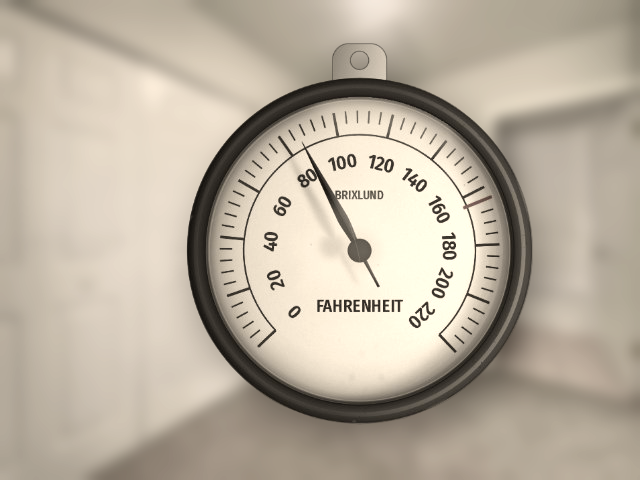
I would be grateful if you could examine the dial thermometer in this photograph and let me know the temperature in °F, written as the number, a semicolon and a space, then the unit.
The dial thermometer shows 86; °F
